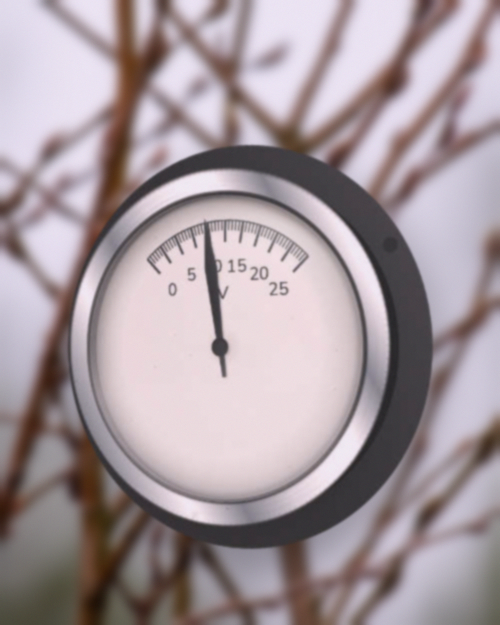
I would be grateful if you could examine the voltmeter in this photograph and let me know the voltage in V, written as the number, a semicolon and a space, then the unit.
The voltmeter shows 10; V
